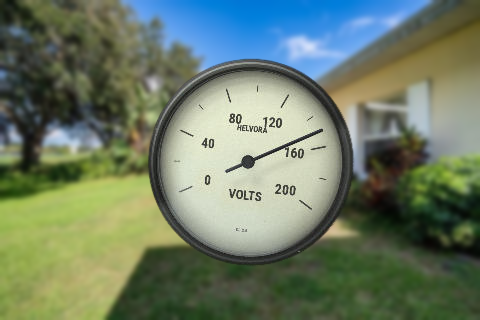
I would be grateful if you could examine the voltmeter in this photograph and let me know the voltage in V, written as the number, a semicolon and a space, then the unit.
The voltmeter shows 150; V
